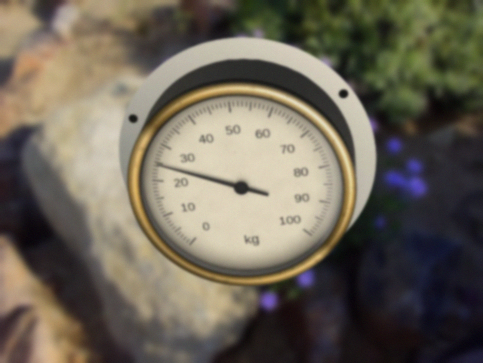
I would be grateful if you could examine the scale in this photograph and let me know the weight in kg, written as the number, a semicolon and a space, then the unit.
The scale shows 25; kg
